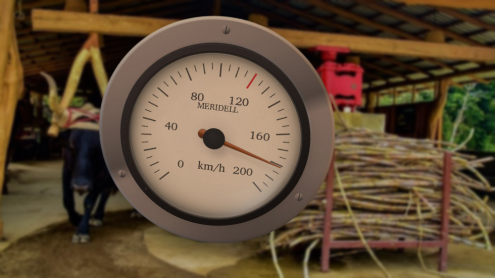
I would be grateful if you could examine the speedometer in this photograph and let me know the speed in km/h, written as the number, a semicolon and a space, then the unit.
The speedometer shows 180; km/h
